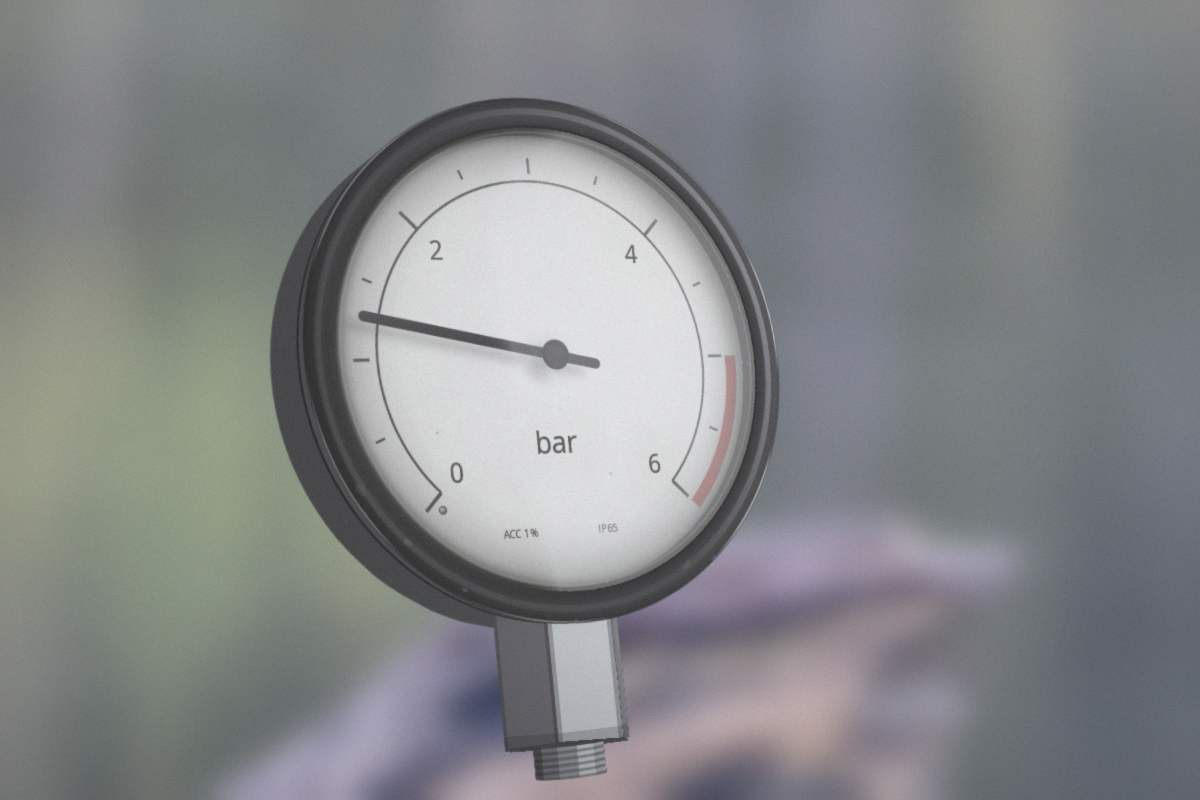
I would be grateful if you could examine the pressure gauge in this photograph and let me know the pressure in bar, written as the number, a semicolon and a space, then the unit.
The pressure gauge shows 1.25; bar
